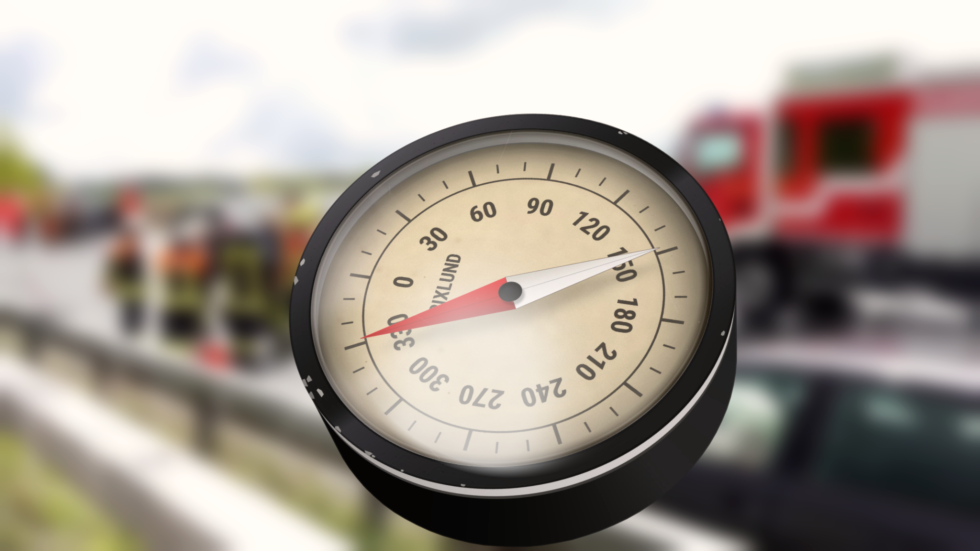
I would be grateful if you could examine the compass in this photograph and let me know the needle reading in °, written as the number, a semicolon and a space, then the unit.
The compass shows 330; °
